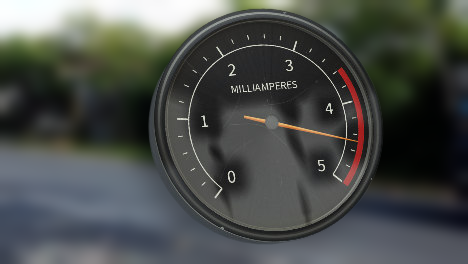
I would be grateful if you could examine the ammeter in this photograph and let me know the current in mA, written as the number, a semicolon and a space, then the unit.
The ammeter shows 4.5; mA
